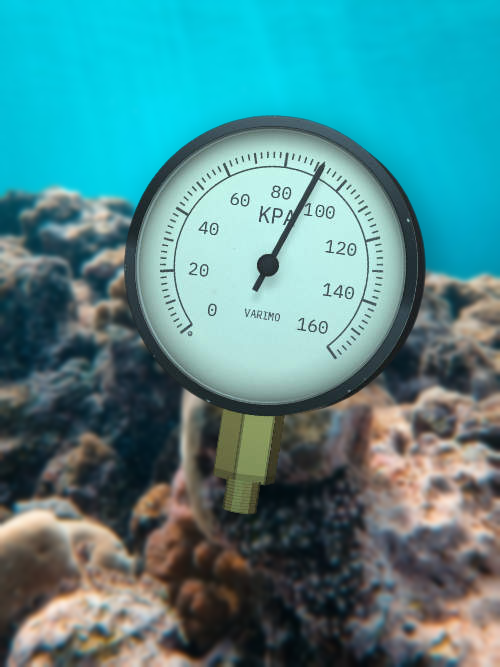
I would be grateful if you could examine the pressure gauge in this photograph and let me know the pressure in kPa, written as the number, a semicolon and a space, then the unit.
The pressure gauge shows 92; kPa
